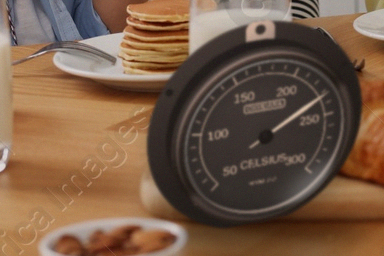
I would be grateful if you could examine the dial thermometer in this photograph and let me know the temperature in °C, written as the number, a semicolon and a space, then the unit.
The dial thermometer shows 230; °C
